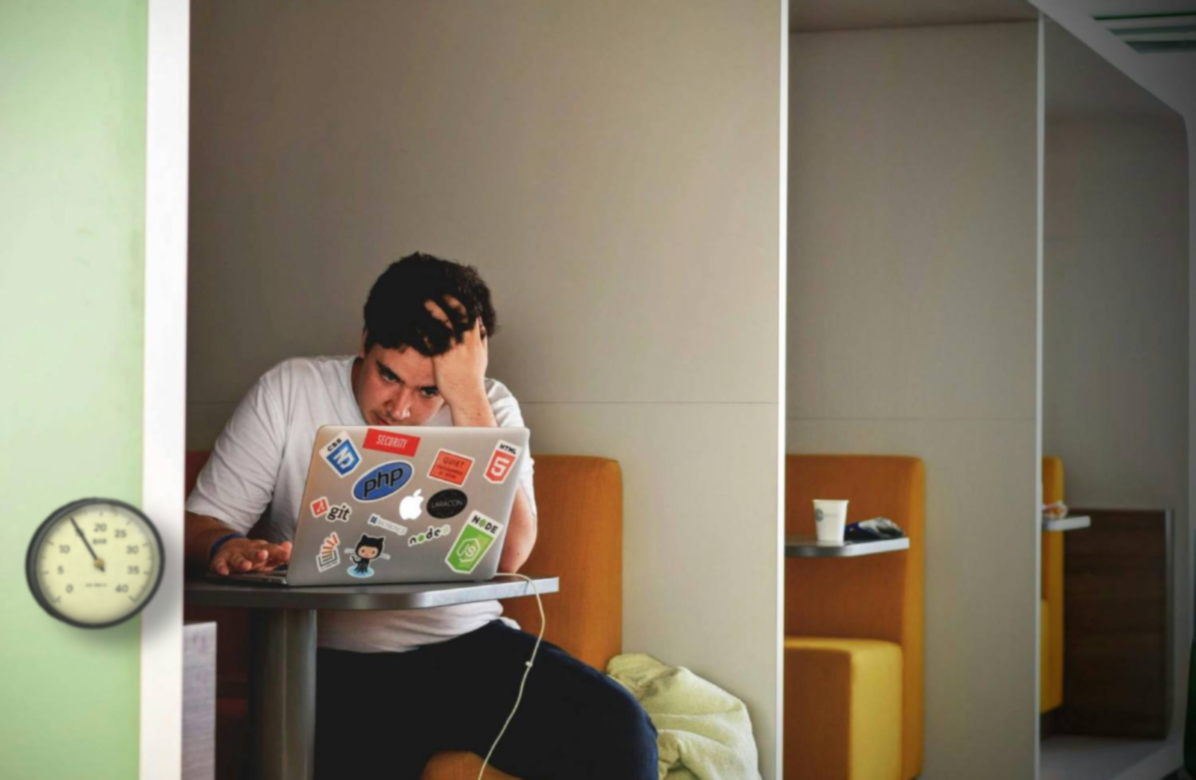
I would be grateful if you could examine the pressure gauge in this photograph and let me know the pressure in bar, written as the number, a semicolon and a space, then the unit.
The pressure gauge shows 15; bar
